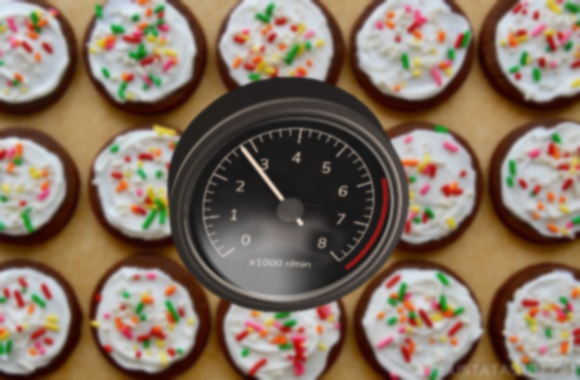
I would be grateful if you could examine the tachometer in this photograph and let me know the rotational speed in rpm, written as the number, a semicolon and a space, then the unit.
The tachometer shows 2800; rpm
